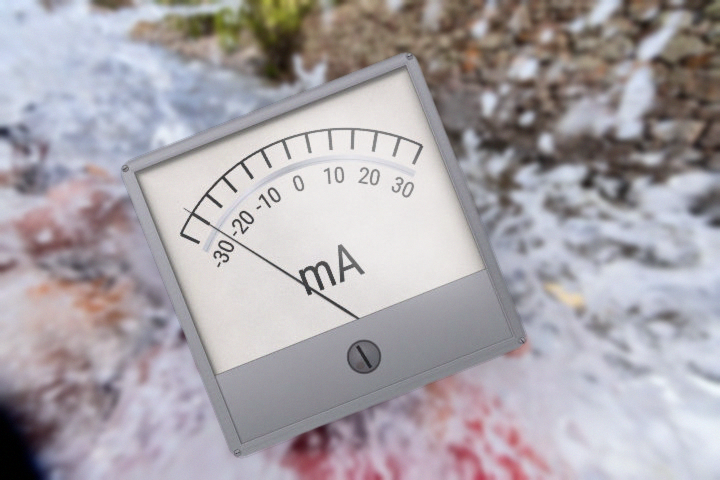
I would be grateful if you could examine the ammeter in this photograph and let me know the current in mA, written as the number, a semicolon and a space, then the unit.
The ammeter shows -25; mA
